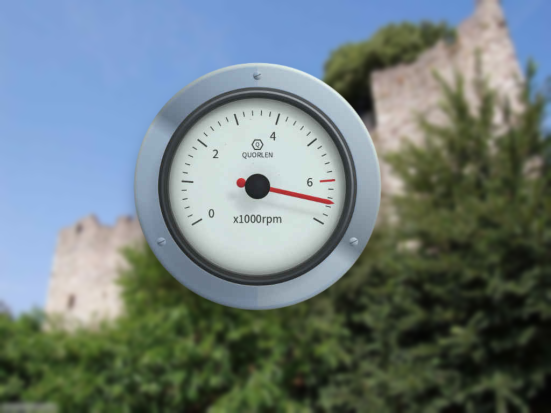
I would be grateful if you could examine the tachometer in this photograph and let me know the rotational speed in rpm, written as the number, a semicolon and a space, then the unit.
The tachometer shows 6500; rpm
